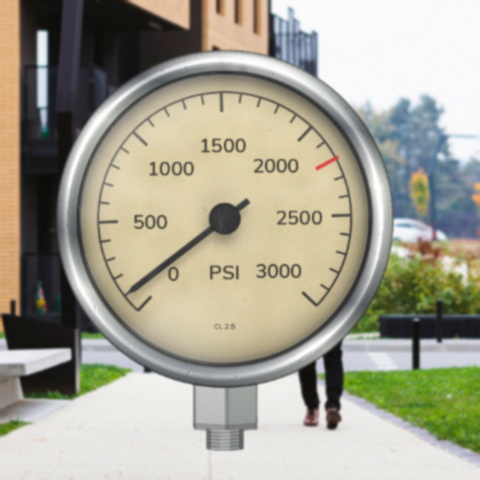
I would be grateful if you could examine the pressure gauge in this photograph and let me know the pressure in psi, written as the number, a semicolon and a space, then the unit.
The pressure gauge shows 100; psi
